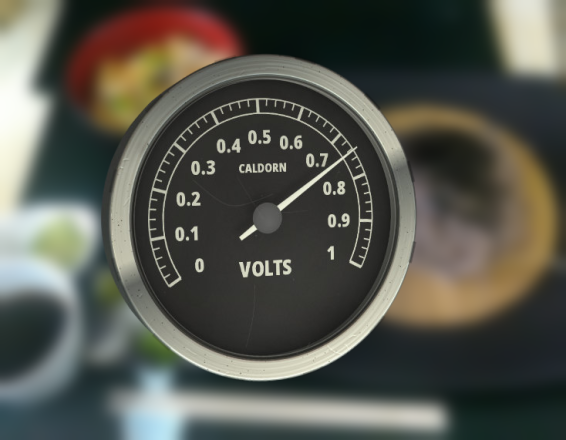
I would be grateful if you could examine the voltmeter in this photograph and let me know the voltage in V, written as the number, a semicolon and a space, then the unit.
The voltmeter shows 0.74; V
